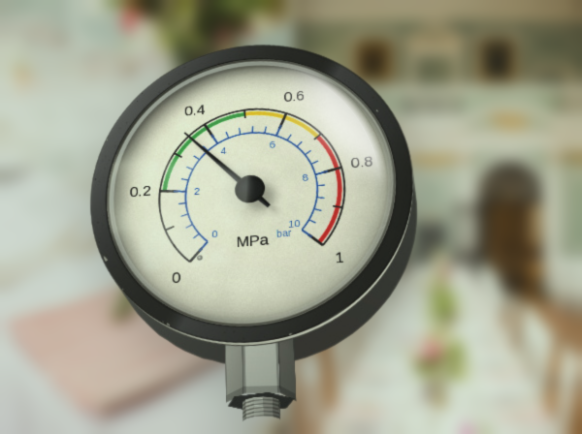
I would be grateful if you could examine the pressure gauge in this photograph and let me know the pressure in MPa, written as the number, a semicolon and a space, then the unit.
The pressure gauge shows 0.35; MPa
